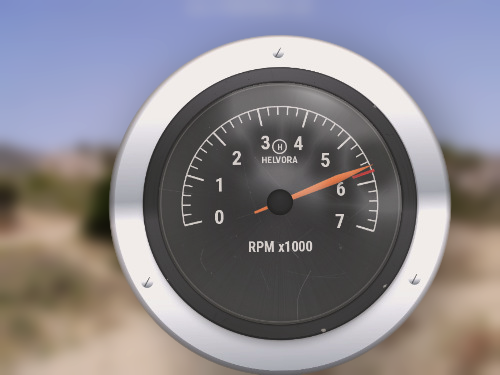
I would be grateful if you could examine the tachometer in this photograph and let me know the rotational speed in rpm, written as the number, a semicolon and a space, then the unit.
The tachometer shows 5700; rpm
